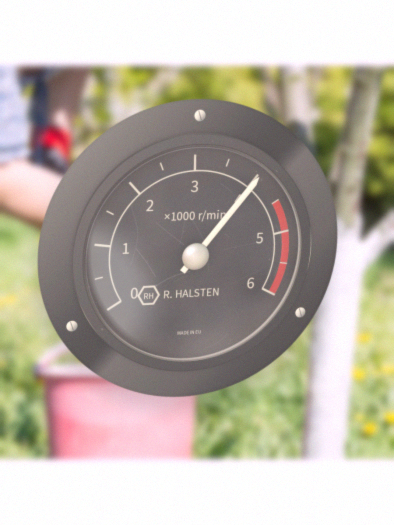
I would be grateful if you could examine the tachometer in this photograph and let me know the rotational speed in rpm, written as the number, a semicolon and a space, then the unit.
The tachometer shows 4000; rpm
